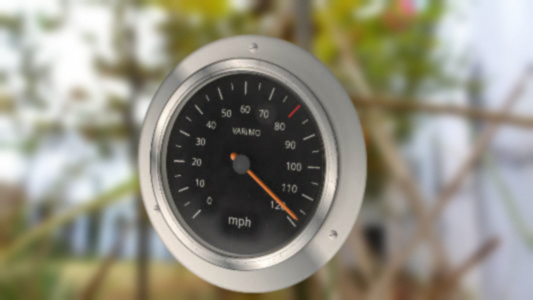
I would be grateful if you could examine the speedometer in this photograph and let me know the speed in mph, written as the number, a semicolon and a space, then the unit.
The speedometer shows 117.5; mph
